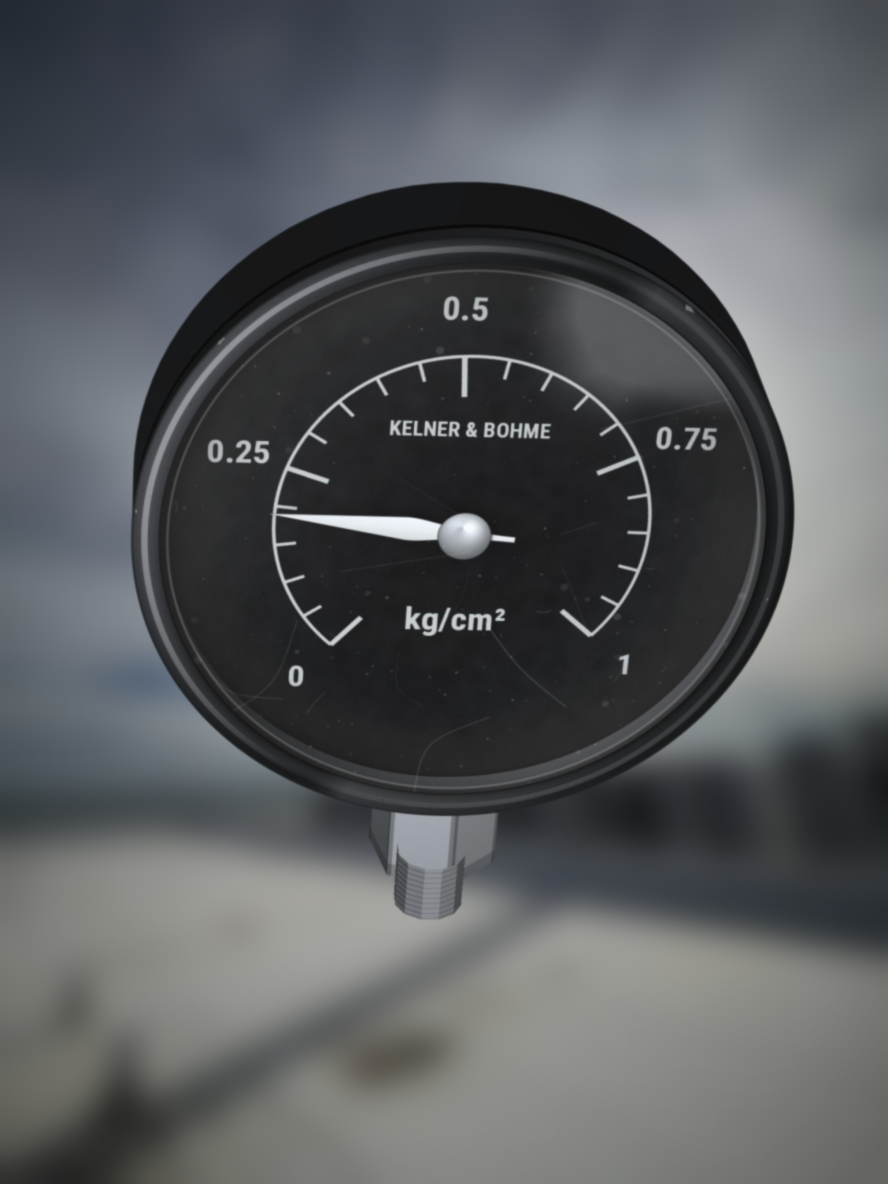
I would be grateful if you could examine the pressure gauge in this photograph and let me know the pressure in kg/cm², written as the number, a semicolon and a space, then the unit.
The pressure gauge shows 0.2; kg/cm²
